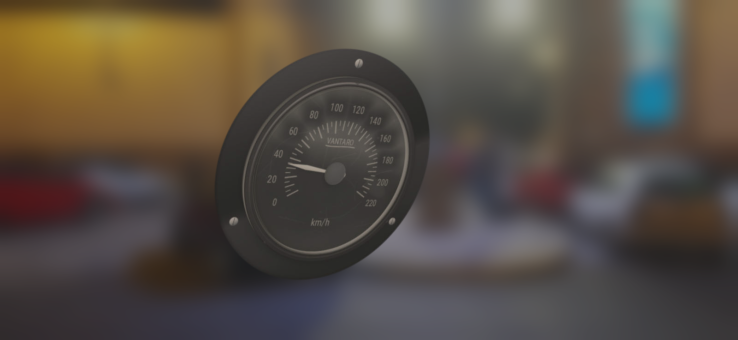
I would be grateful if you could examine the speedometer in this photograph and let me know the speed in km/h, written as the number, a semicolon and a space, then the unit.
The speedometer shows 35; km/h
